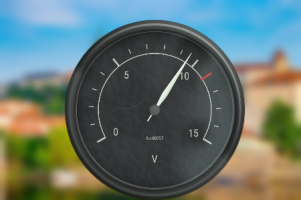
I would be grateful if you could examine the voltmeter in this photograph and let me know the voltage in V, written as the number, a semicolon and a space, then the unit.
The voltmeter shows 9.5; V
